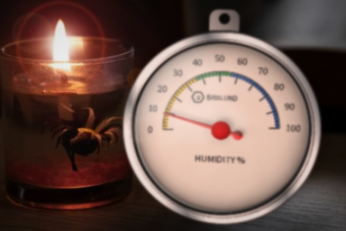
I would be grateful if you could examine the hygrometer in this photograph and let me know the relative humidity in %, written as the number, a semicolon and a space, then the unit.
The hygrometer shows 10; %
